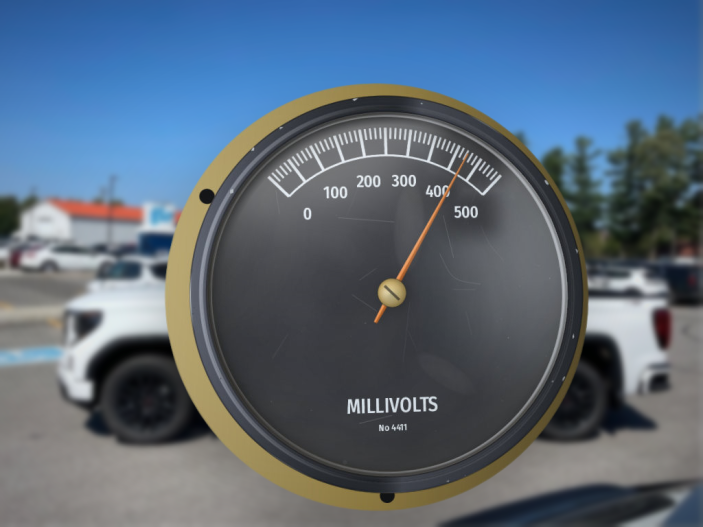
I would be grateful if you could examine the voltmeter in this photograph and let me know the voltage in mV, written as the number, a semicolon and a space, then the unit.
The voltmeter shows 420; mV
